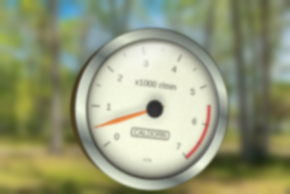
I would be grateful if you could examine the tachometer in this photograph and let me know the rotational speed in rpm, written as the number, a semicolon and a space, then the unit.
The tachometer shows 500; rpm
